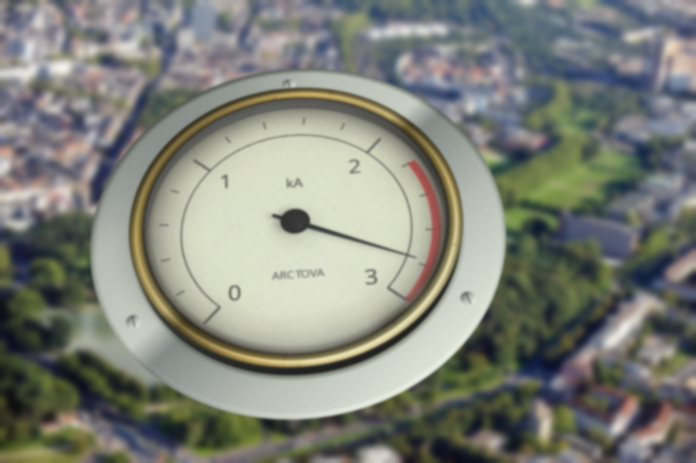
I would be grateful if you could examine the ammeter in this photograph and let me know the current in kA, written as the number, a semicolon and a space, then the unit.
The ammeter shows 2.8; kA
